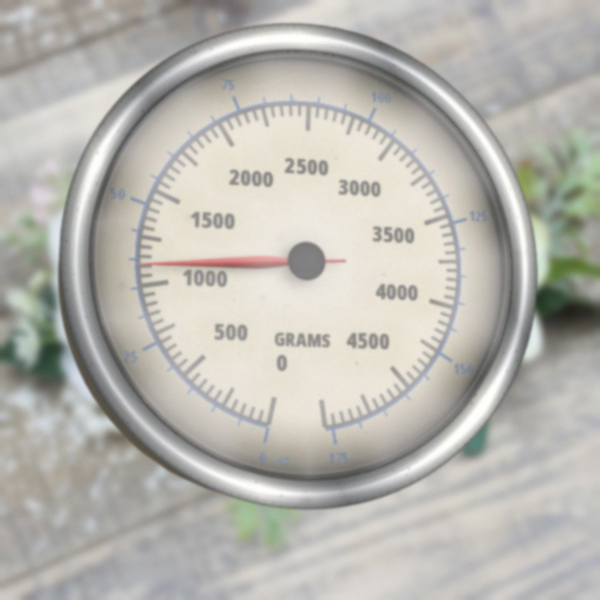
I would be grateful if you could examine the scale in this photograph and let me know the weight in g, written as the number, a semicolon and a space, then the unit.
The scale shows 1100; g
